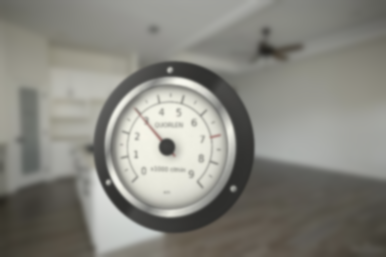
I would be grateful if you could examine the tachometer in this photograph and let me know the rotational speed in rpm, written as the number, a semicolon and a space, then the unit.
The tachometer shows 3000; rpm
